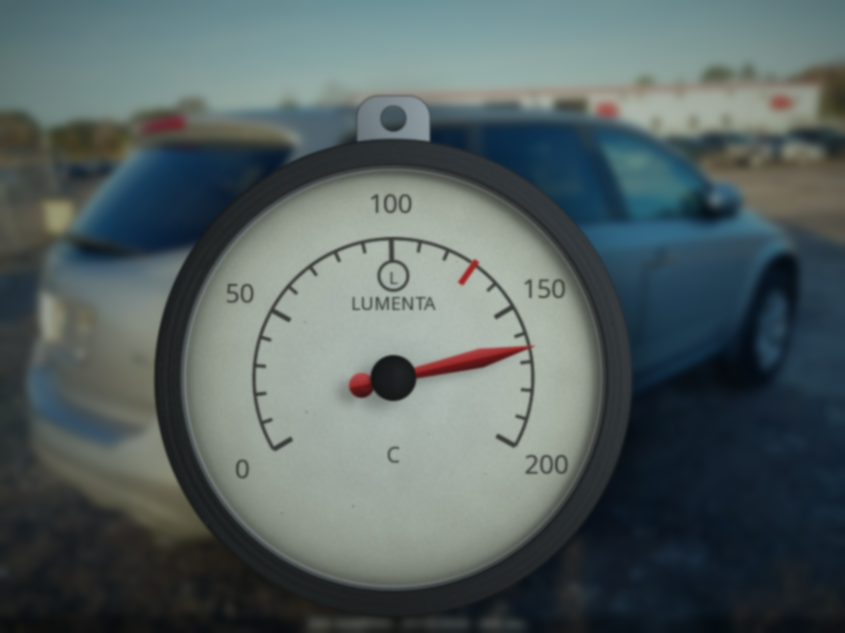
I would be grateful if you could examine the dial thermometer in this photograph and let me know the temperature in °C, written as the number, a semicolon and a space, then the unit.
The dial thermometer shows 165; °C
